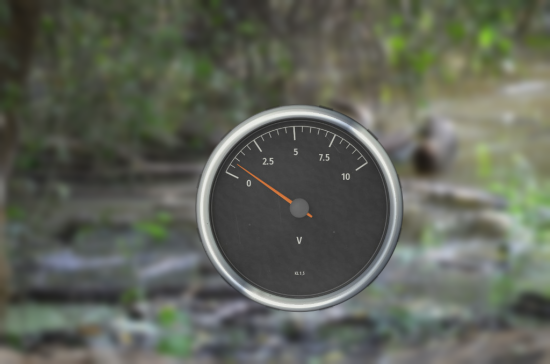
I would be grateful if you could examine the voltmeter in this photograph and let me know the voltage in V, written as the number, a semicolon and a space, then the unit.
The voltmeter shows 0.75; V
